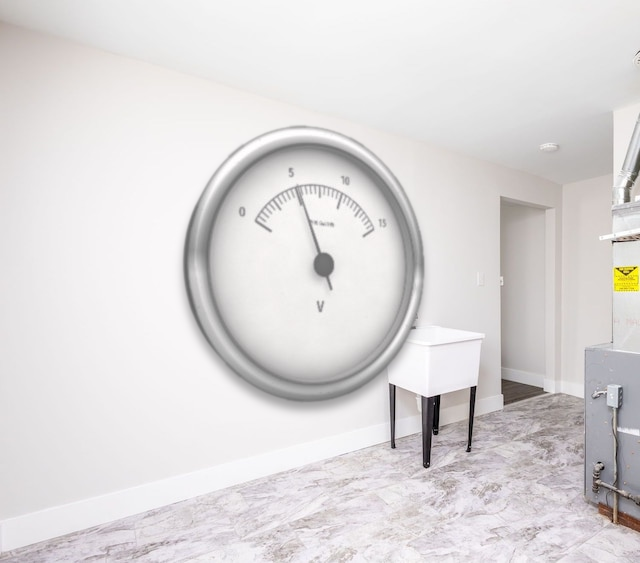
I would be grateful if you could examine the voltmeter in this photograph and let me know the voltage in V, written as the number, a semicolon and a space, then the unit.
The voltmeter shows 5; V
